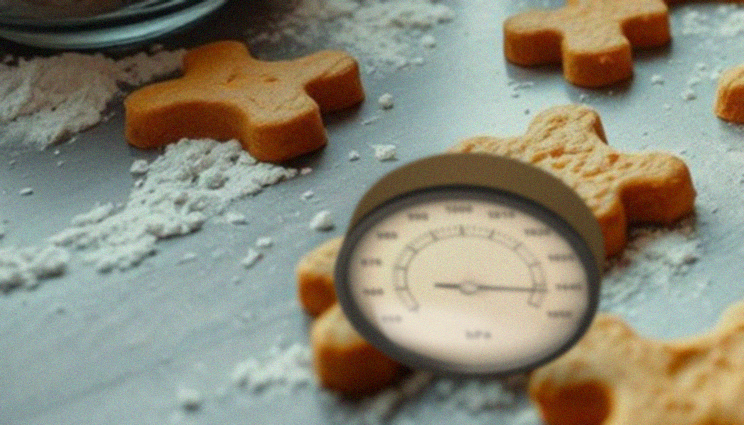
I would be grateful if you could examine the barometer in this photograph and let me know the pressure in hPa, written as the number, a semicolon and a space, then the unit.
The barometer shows 1040; hPa
